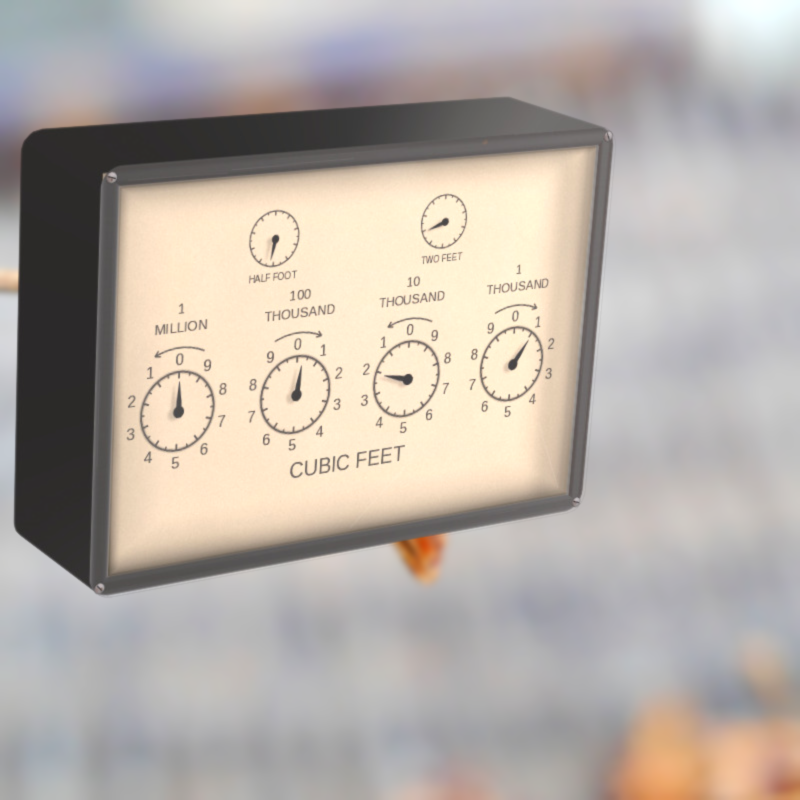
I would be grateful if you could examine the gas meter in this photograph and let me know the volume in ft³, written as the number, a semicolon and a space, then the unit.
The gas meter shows 2100; ft³
